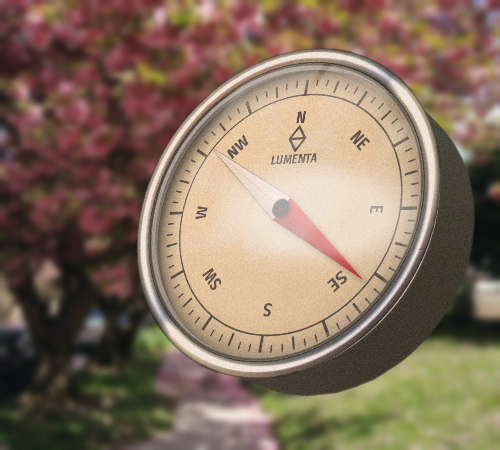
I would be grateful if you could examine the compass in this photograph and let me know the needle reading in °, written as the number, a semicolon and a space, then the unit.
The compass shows 125; °
